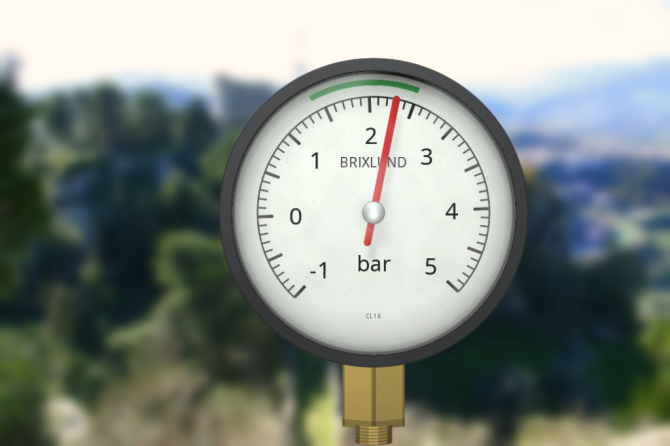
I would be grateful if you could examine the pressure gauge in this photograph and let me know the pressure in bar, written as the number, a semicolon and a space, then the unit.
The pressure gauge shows 2.3; bar
